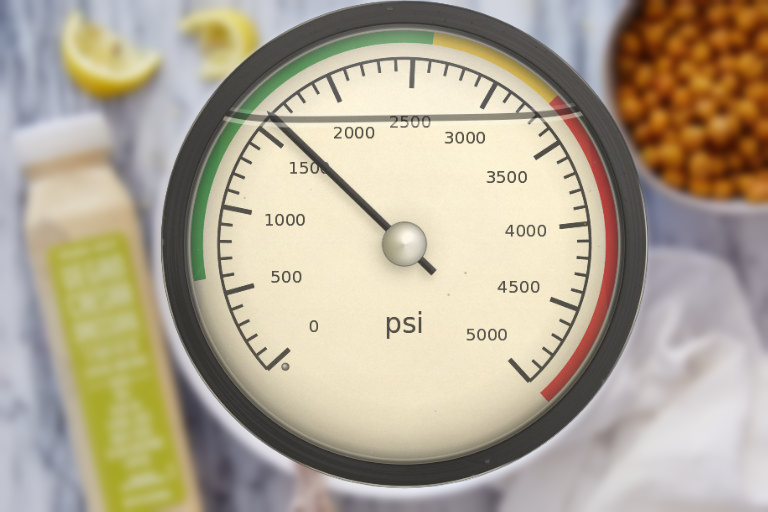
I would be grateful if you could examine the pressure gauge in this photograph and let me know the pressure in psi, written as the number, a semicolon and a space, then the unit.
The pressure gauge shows 1600; psi
